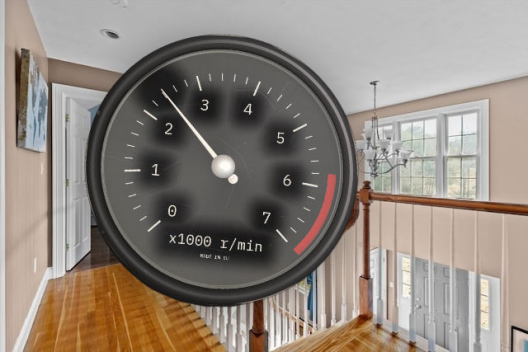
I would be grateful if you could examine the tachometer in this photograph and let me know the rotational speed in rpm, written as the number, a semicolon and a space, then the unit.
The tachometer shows 2400; rpm
